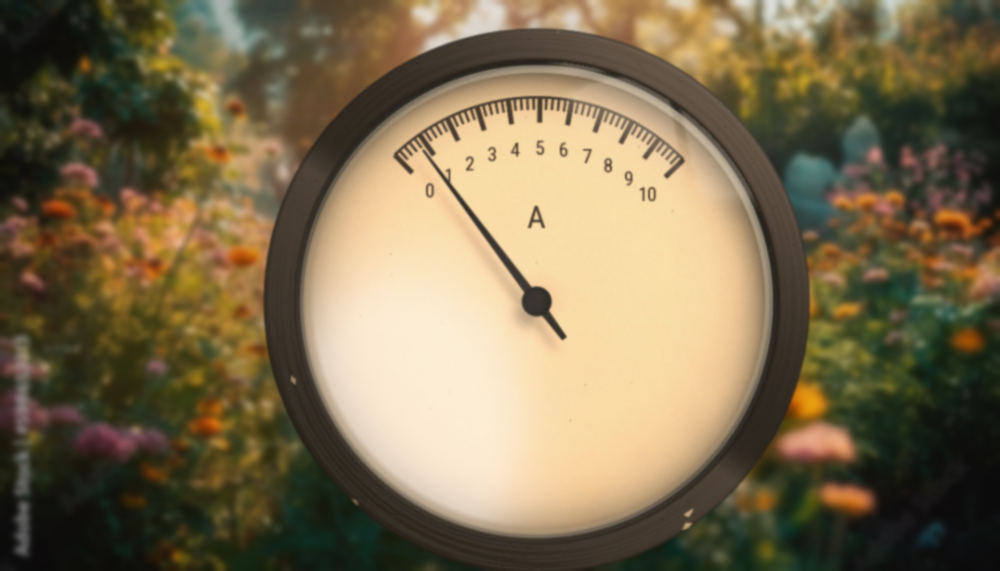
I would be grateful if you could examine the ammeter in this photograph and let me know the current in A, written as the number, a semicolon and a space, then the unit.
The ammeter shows 0.8; A
